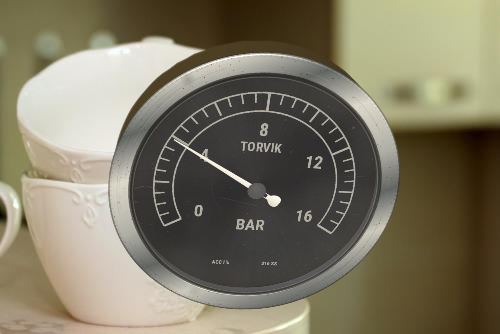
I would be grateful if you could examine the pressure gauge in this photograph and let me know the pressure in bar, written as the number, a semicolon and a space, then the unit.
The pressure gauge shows 4; bar
